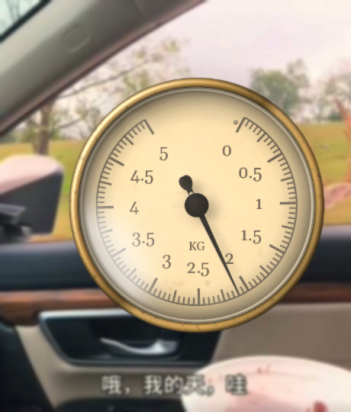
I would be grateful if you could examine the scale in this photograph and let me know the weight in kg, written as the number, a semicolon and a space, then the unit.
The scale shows 2.1; kg
